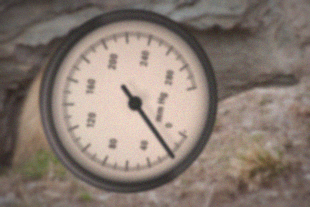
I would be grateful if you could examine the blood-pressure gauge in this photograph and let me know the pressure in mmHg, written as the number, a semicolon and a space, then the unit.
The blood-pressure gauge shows 20; mmHg
